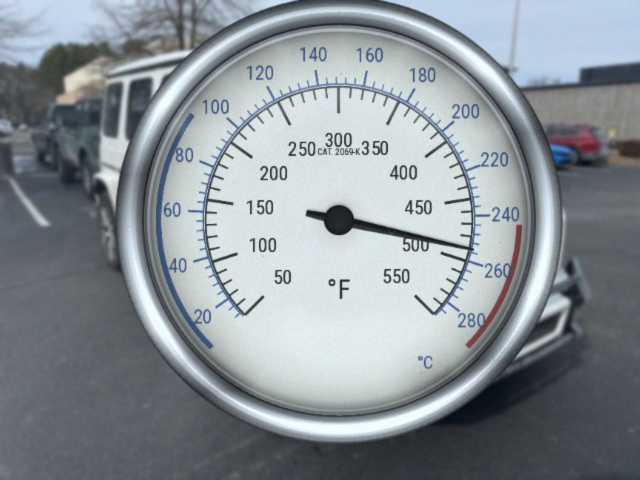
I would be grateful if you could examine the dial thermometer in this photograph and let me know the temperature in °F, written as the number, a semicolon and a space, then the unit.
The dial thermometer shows 490; °F
